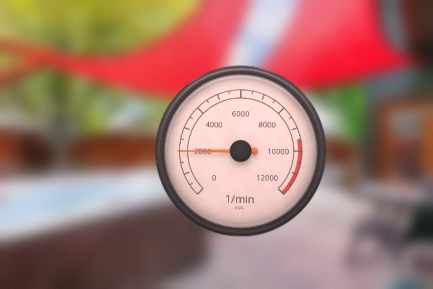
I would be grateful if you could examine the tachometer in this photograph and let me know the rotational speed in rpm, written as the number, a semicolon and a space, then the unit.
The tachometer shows 2000; rpm
